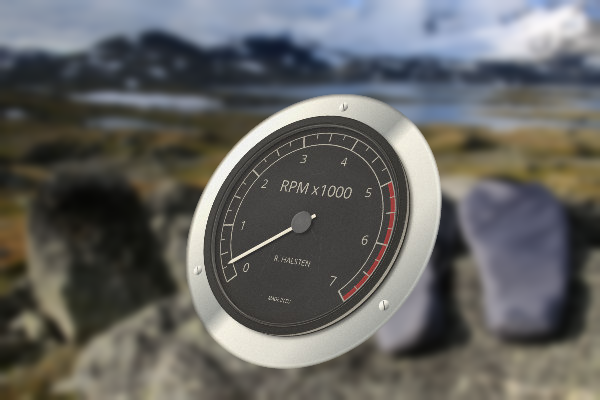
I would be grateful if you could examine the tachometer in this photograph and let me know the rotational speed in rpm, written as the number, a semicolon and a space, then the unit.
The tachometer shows 250; rpm
